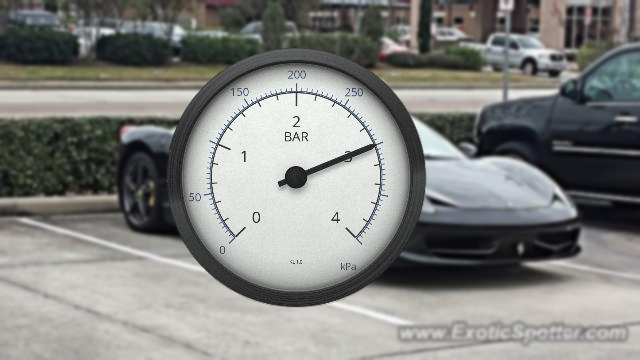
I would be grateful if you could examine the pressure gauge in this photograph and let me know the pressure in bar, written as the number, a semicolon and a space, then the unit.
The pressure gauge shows 3; bar
